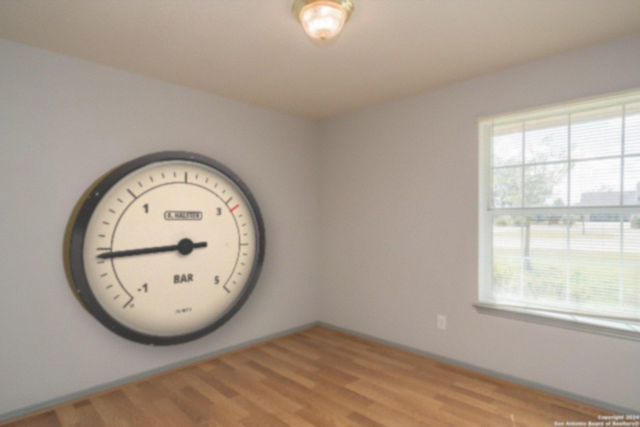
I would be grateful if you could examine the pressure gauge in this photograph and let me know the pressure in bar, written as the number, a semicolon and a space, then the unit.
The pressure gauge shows -0.1; bar
